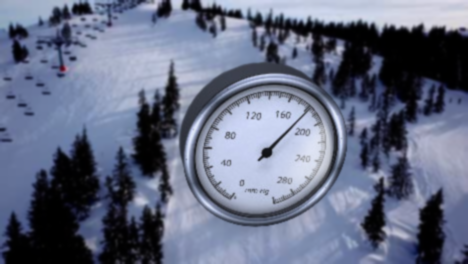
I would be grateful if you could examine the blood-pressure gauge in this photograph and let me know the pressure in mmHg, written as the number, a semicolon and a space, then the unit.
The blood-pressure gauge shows 180; mmHg
